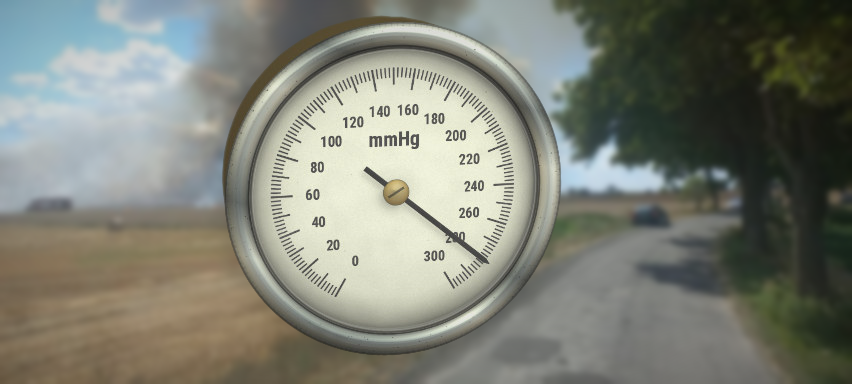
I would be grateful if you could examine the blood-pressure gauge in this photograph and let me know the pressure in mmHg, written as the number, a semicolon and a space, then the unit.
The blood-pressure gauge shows 280; mmHg
